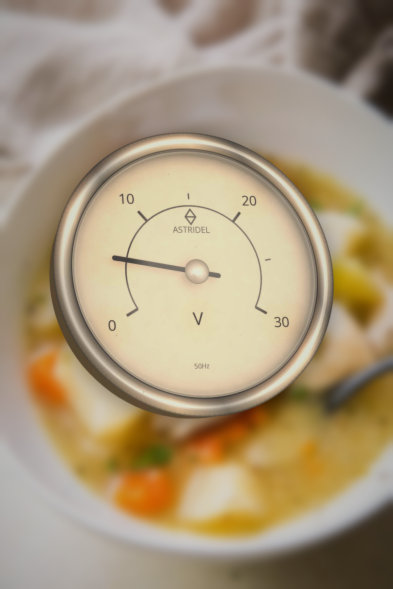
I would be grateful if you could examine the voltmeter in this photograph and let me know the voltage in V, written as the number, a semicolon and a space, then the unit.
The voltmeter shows 5; V
